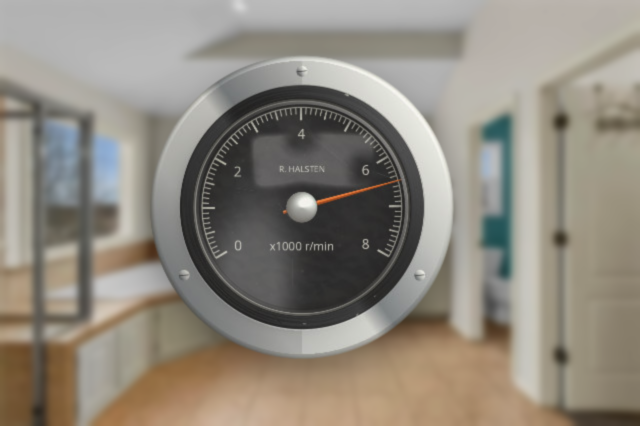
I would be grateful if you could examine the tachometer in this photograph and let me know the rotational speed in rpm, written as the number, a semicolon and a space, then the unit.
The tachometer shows 6500; rpm
